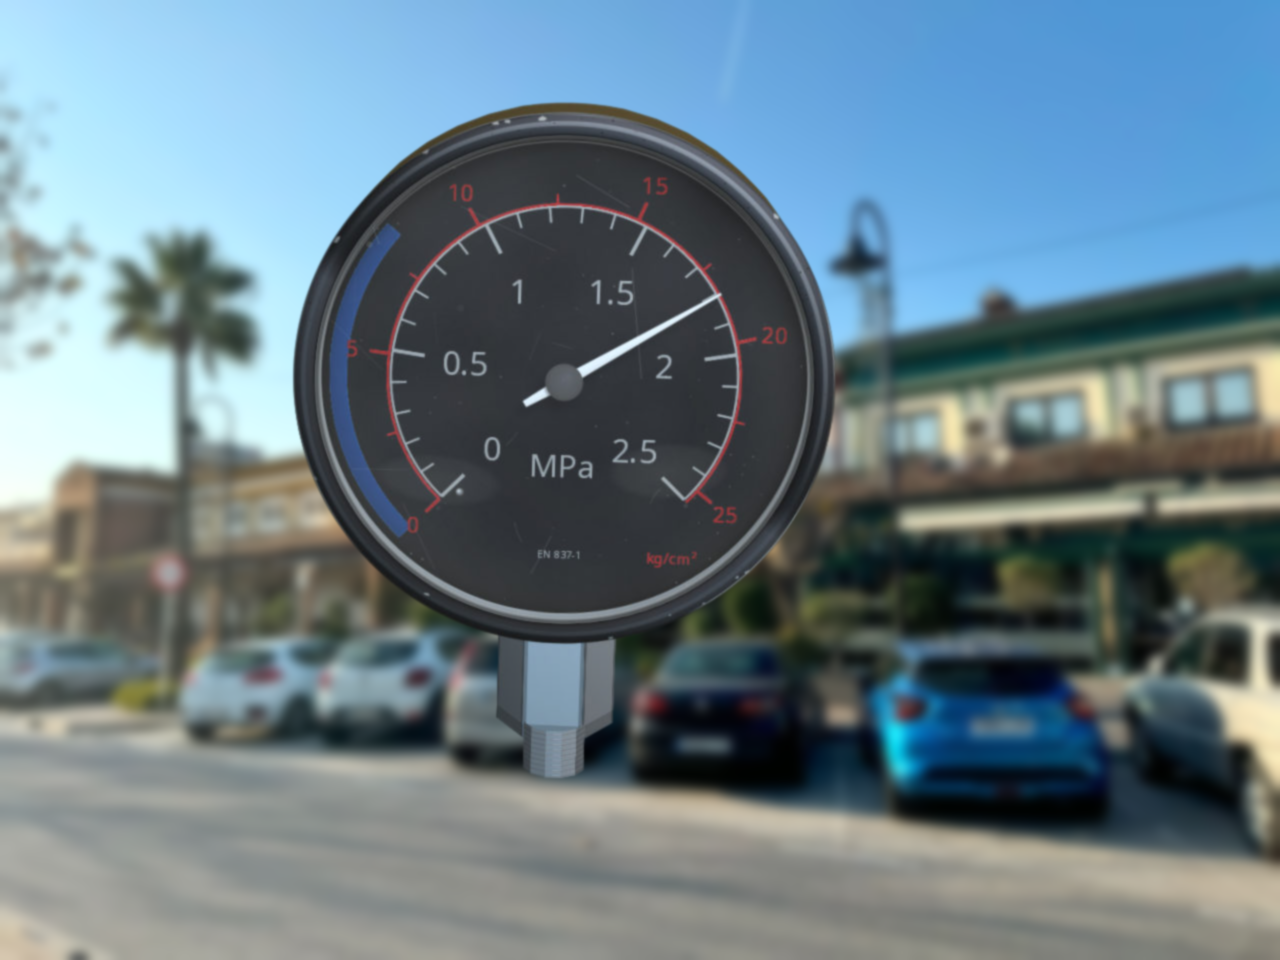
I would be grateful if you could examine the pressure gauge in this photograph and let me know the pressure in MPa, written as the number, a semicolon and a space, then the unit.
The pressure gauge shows 1.8; MPa
